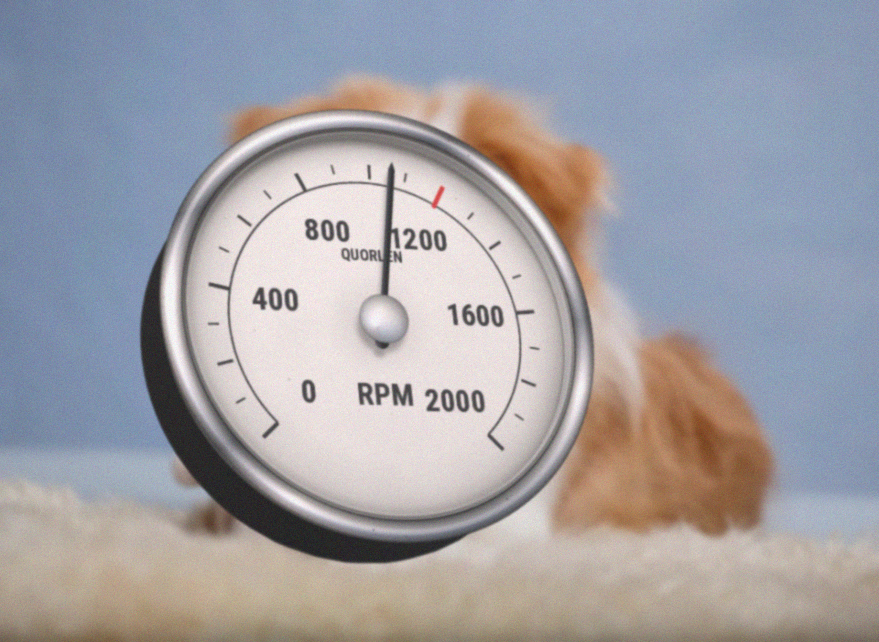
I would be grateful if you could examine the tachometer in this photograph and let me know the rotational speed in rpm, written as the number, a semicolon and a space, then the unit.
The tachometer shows 1050; rpm
